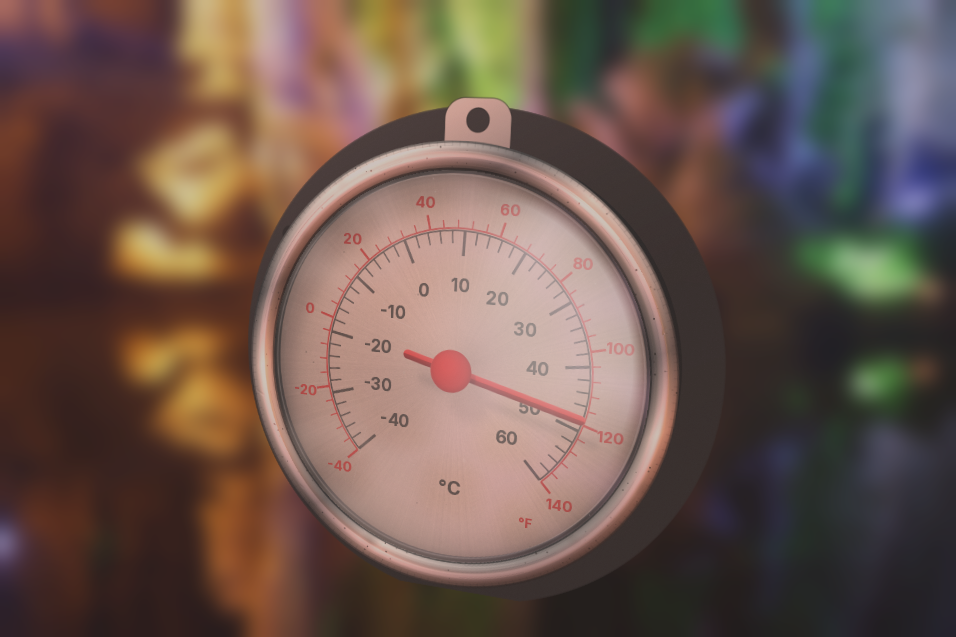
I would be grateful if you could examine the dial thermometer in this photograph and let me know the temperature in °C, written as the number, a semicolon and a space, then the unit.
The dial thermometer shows 48; °C
